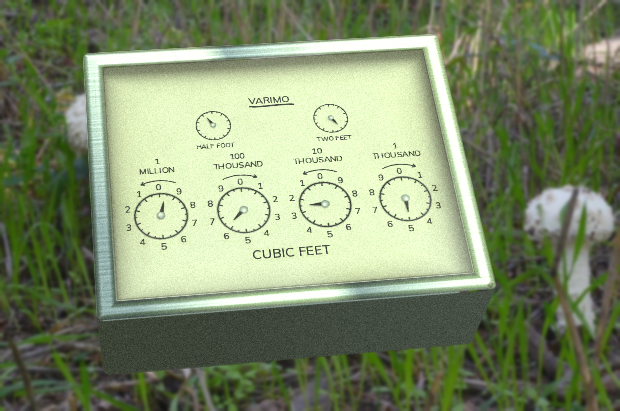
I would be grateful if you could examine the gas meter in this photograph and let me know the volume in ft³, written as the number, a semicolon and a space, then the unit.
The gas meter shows 962500; ft³
